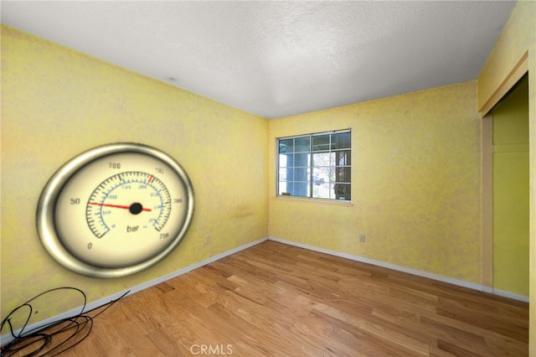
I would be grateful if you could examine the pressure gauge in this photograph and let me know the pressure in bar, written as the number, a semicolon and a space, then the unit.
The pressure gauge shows 50; bar
